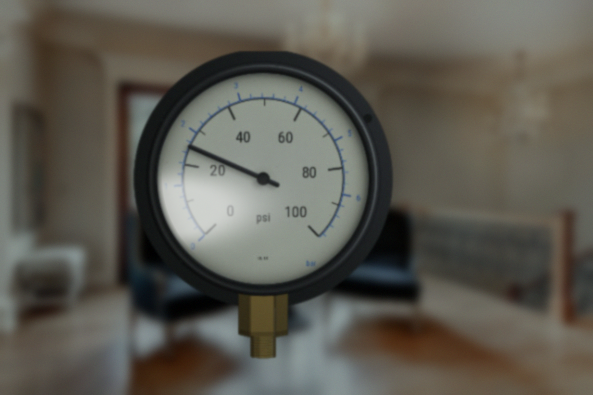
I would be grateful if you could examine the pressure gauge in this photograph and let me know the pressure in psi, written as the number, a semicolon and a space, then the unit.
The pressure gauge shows 25; psi
